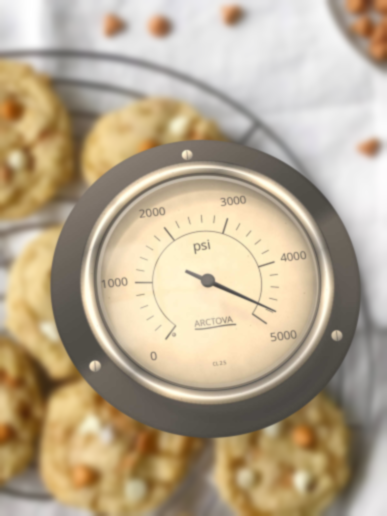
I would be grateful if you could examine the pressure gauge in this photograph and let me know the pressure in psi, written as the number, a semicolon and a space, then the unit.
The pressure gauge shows 4800; psi
